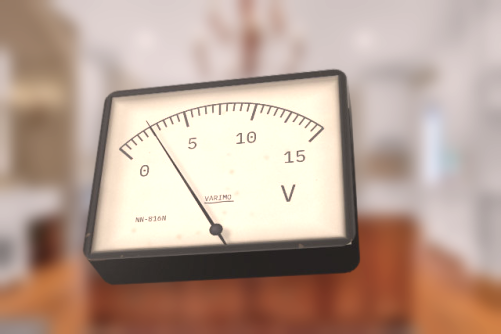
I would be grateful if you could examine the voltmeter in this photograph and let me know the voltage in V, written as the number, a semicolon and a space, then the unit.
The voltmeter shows 2.5; V
